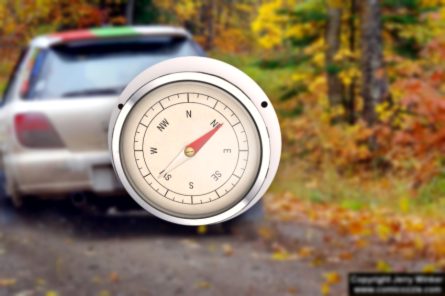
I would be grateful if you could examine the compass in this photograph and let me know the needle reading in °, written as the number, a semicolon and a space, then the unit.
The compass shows 50; °
